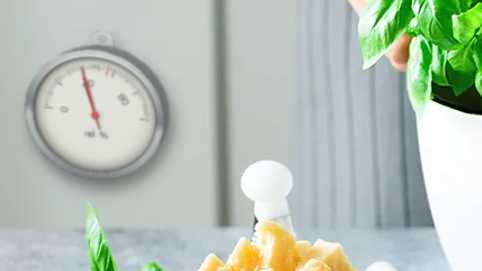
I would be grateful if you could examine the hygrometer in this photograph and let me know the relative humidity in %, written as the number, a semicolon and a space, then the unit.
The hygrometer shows 40; %
